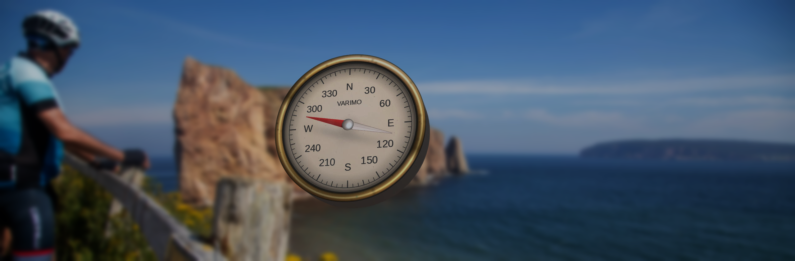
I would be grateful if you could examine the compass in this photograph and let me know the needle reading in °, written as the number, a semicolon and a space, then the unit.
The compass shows 285; °
